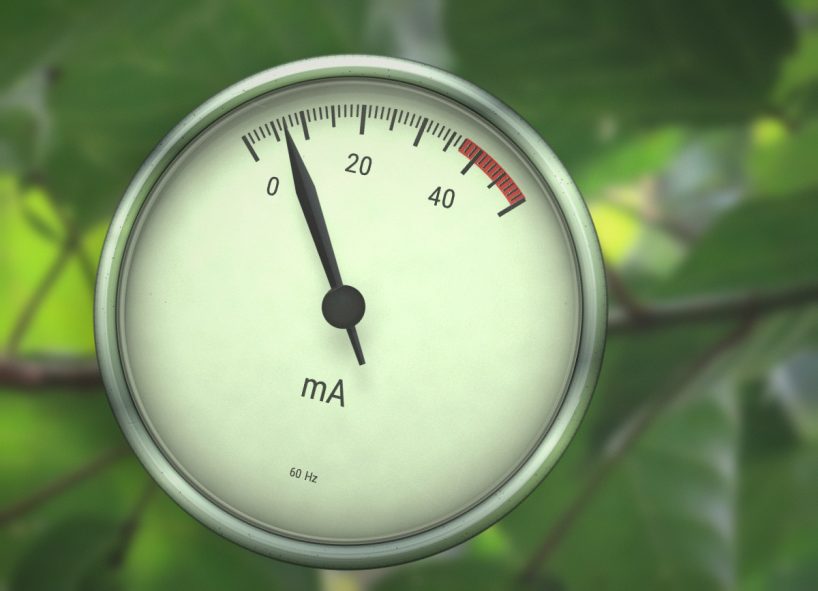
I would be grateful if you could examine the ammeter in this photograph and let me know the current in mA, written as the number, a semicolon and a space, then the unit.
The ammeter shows 7; mA
